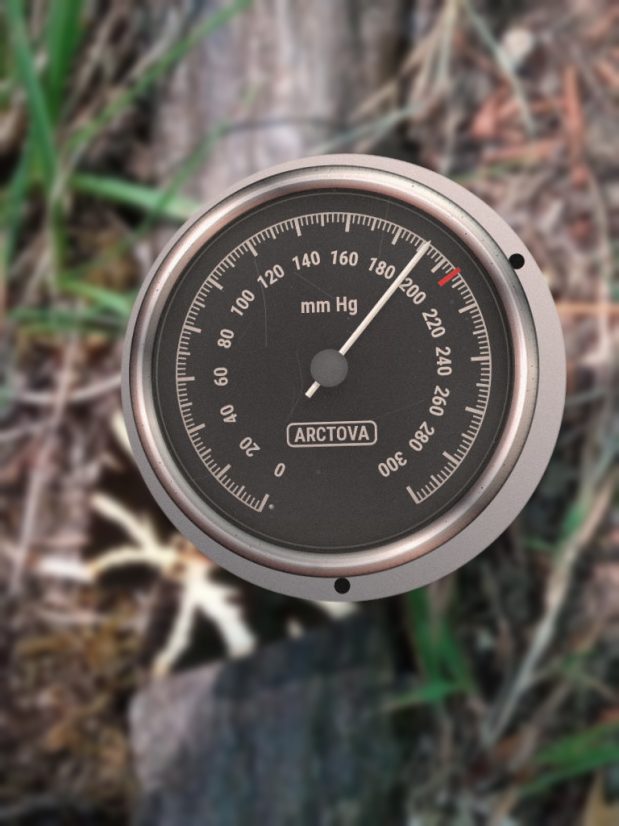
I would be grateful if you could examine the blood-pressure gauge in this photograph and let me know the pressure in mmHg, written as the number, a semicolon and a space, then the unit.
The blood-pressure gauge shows 192; mmHg
